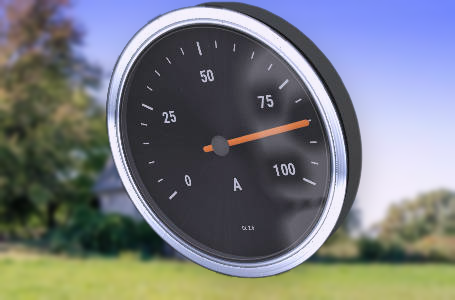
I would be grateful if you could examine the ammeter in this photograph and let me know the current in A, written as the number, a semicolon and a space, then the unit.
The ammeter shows 85; A
